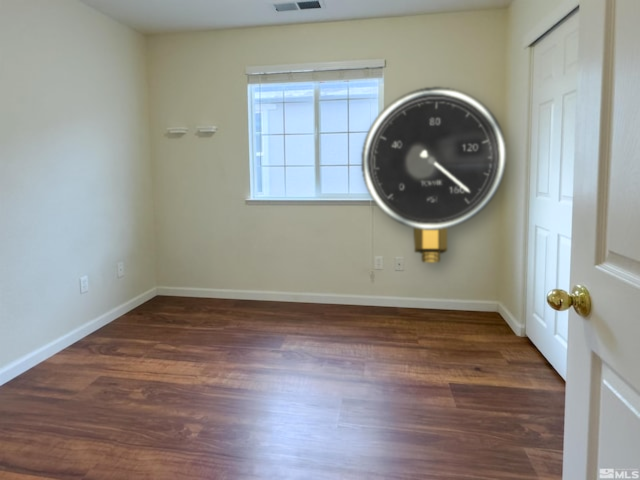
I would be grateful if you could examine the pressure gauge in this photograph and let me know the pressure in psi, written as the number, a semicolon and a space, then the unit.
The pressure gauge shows 155; psi
